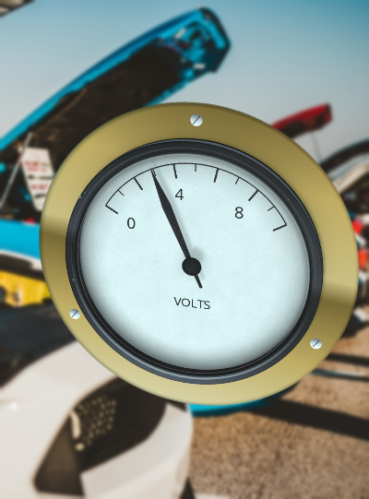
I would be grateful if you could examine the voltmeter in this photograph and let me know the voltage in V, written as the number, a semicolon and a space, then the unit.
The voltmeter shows 3; V
